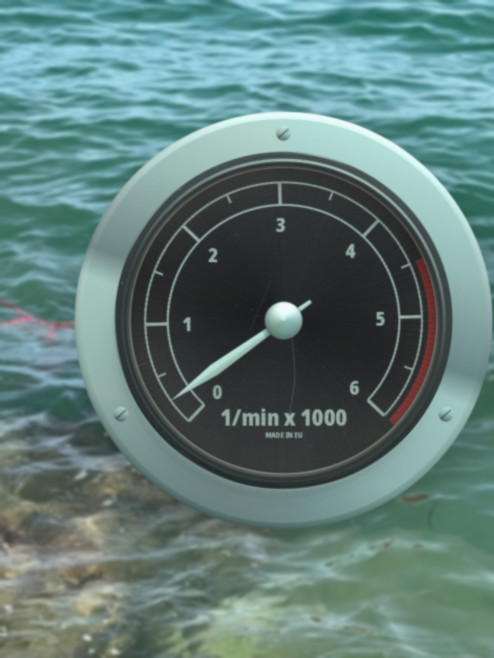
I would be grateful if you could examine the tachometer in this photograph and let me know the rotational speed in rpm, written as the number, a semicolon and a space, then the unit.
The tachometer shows 250; rpm
